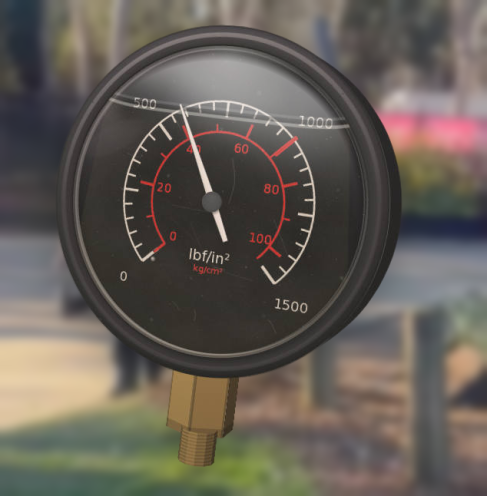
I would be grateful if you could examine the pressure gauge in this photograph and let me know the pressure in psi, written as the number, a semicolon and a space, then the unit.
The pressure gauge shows 600; psi
